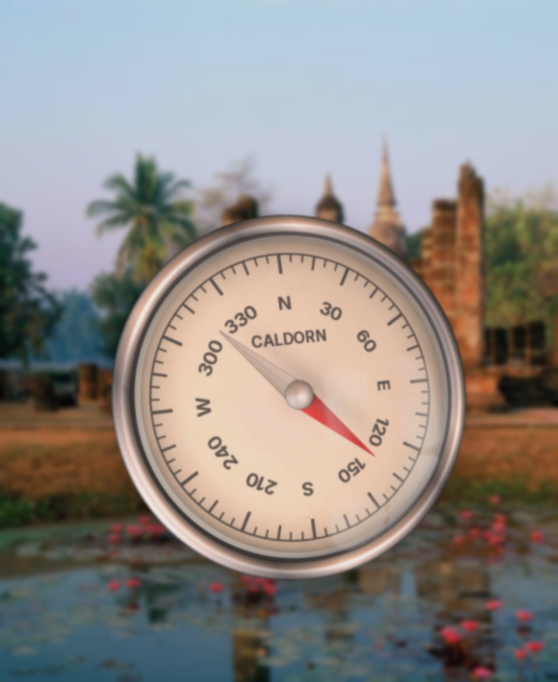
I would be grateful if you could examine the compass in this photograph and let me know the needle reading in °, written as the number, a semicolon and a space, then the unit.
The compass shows 135; °
